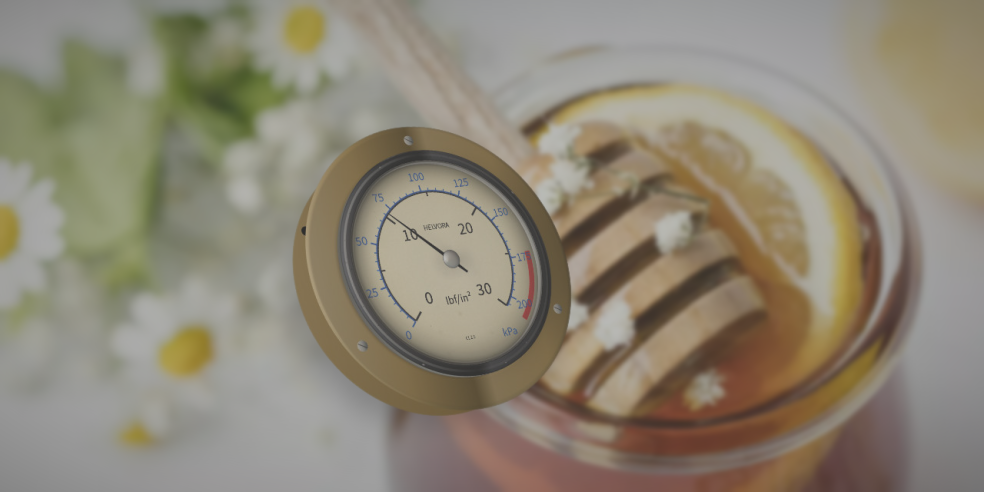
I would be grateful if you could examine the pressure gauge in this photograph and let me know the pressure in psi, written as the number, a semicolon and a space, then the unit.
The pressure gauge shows 10; psi
